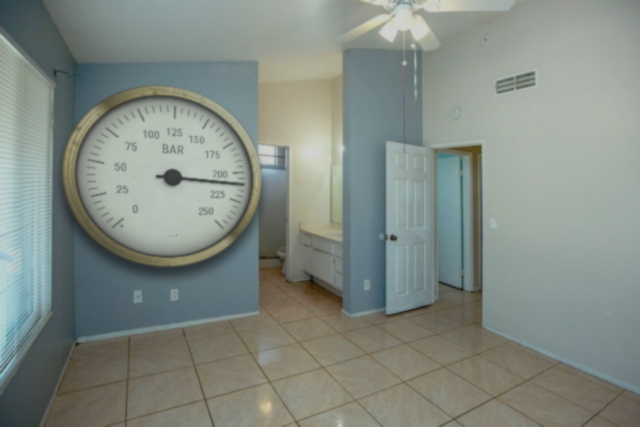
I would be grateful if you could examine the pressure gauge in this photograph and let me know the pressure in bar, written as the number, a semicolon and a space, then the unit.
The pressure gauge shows 210; bar
